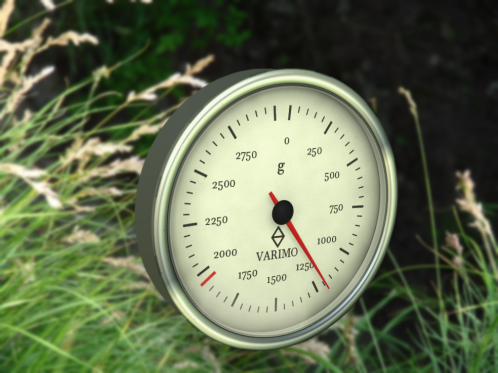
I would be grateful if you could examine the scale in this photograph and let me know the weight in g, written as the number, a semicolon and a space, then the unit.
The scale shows 1200; g
